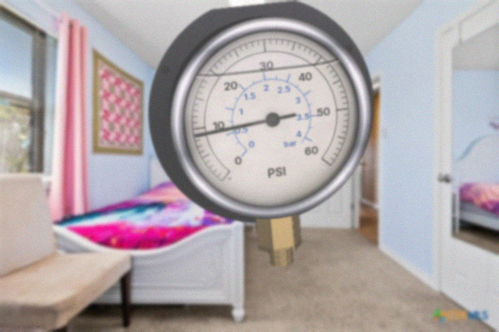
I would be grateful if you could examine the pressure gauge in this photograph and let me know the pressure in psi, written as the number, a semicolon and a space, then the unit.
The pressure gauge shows 9; psi
